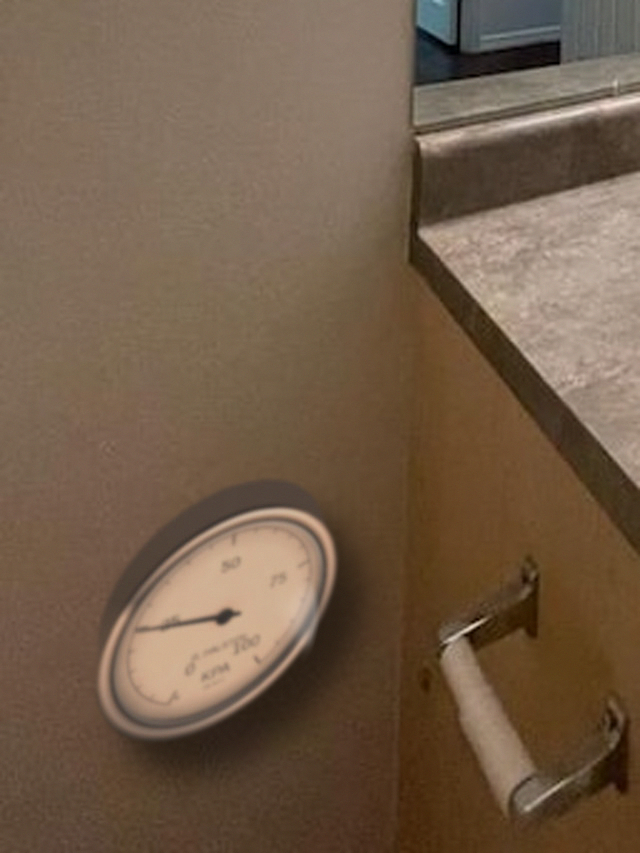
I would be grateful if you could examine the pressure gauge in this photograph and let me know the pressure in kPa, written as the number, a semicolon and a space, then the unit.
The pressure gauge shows 25; kPa
